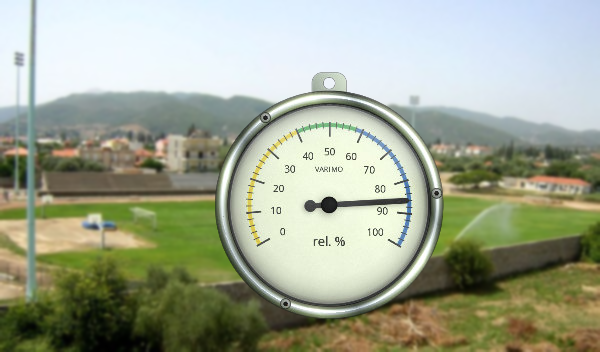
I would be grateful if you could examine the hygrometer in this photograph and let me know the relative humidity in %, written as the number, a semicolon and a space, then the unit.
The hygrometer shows 86; %
